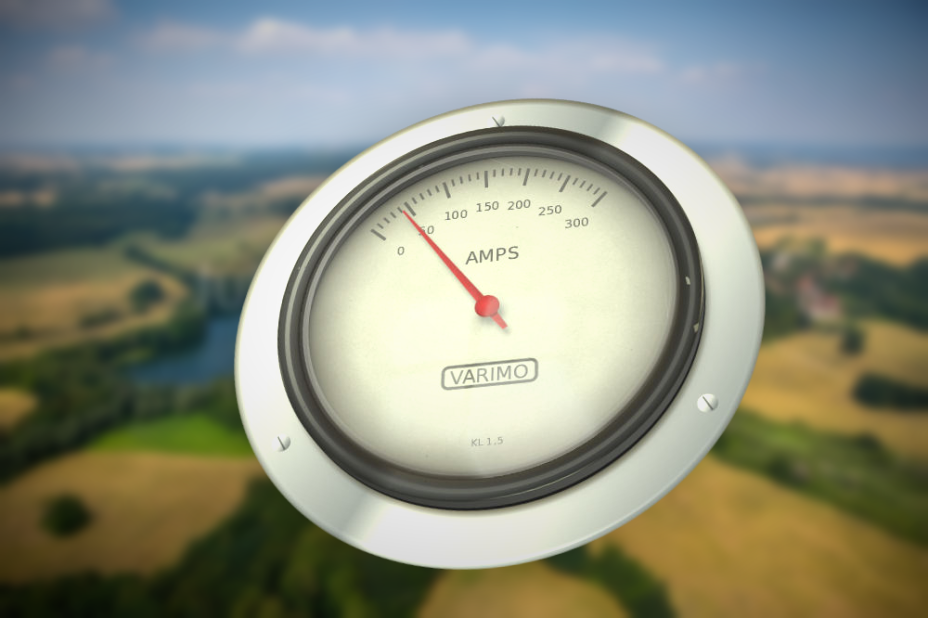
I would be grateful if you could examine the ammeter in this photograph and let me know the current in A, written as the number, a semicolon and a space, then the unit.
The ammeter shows 40; A
